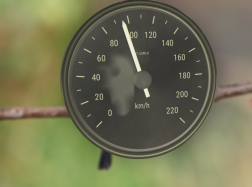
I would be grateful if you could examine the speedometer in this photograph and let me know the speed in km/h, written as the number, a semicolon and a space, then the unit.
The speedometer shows 95; km/h
